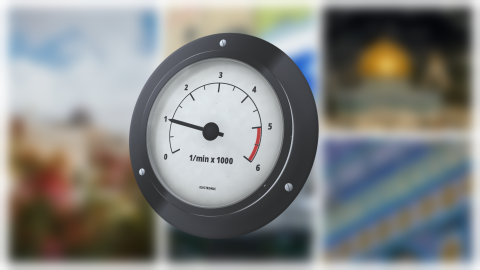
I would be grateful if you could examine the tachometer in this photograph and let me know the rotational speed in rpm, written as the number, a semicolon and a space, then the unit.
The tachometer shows 1000; rpm
